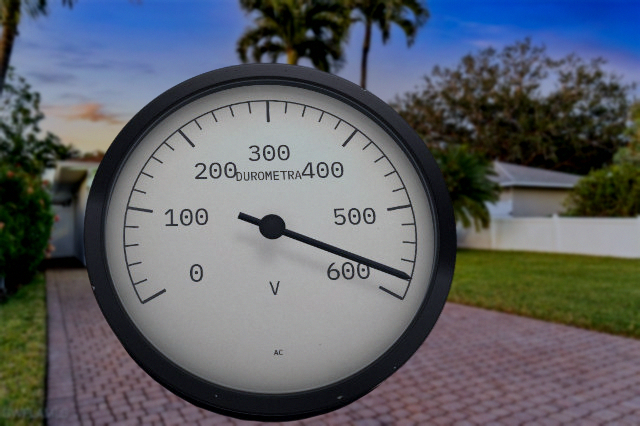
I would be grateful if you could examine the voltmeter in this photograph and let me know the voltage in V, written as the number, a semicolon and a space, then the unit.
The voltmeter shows 580; V
